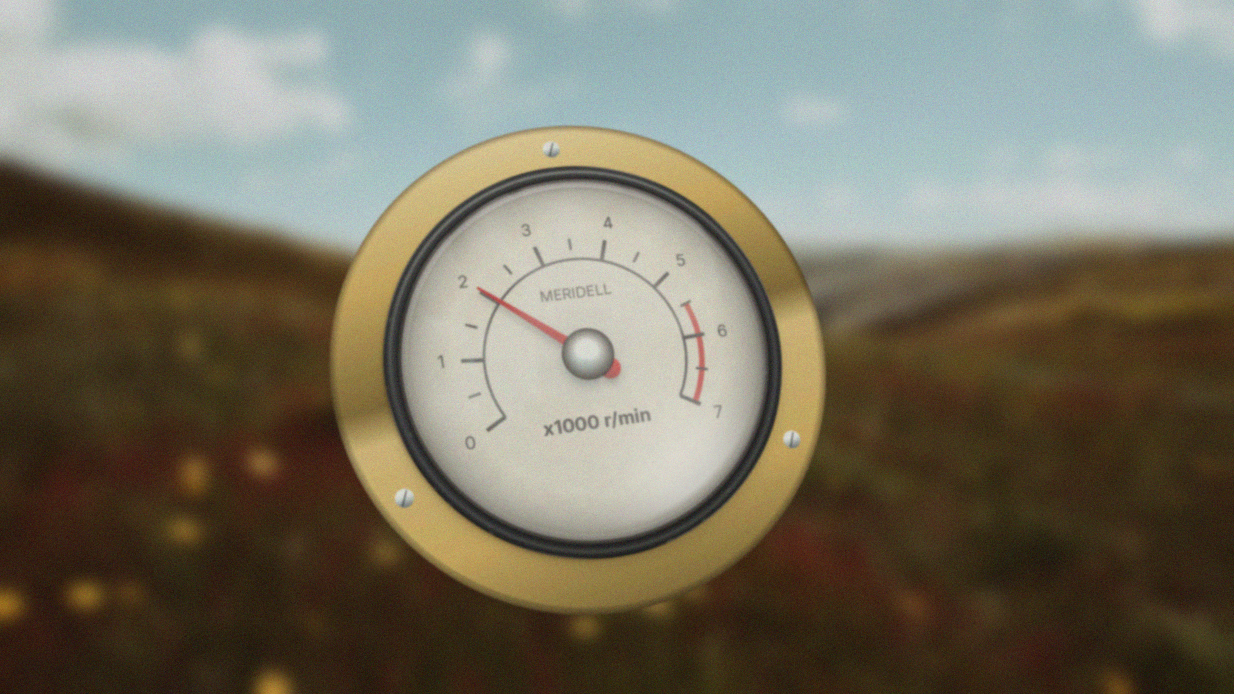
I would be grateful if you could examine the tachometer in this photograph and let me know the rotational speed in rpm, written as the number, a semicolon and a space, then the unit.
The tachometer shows 2000; rpm
